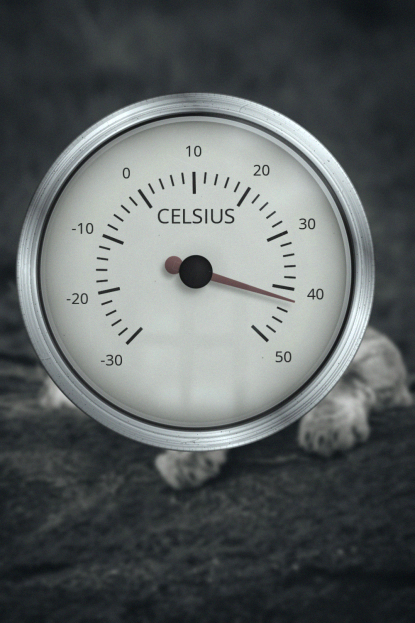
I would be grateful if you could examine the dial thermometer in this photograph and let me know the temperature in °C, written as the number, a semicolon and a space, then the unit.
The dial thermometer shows 42; °C
